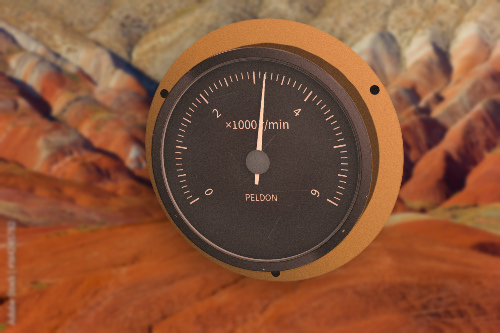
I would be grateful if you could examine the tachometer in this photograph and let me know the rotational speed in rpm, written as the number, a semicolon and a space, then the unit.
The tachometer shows 3200; rpm
